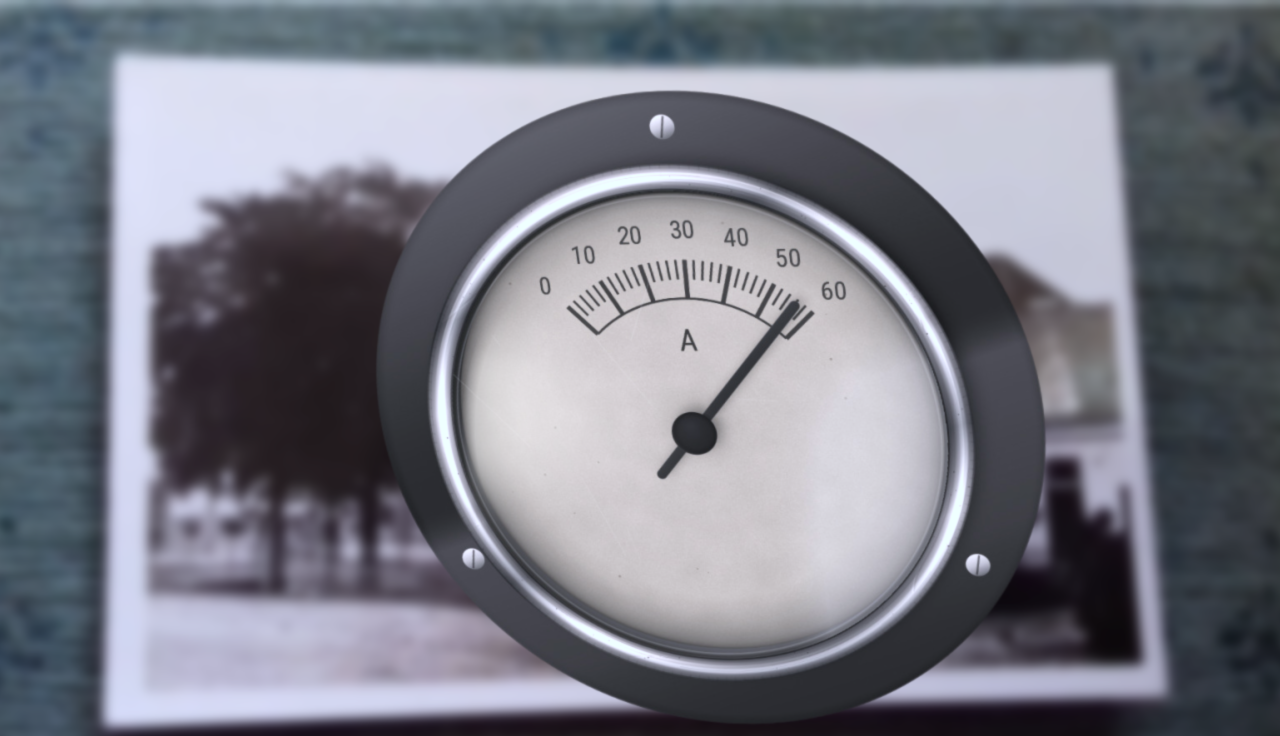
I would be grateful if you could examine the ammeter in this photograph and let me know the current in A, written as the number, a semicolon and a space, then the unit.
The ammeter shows 56; A
